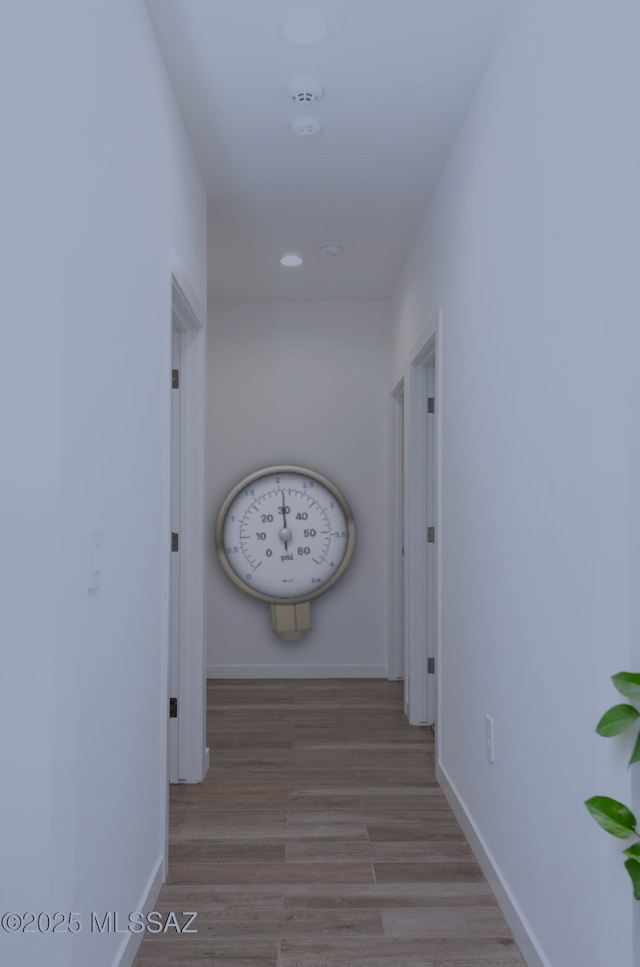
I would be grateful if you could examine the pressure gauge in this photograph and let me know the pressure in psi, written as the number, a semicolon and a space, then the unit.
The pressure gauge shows 30; psi
